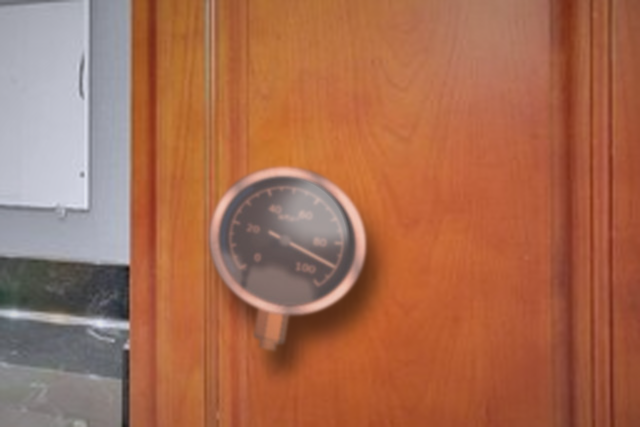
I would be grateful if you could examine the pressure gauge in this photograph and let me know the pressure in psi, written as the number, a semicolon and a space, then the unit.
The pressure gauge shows 90; psi
